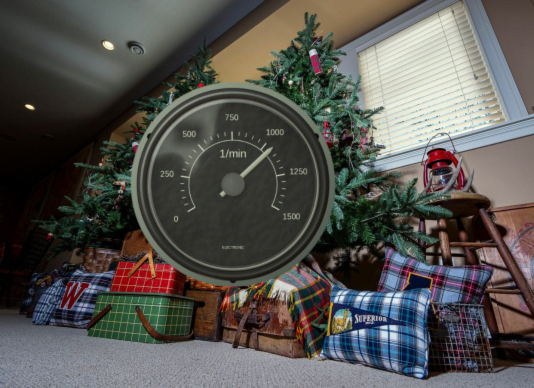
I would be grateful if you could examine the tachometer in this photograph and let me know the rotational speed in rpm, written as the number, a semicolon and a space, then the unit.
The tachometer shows 1050; rpm
